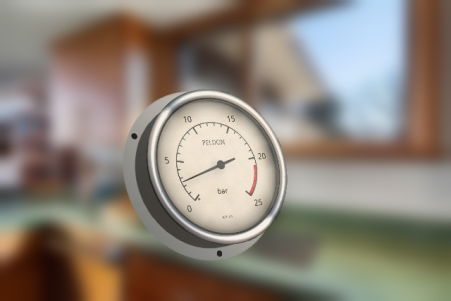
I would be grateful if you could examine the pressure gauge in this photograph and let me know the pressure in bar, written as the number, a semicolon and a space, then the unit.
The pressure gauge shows 2.5; bar
